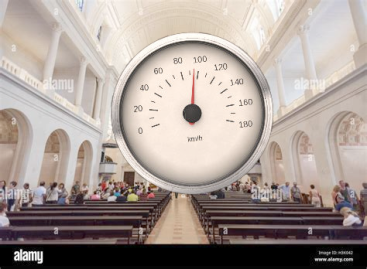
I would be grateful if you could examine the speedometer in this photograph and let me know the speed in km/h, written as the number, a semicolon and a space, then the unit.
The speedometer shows 95; km/h
